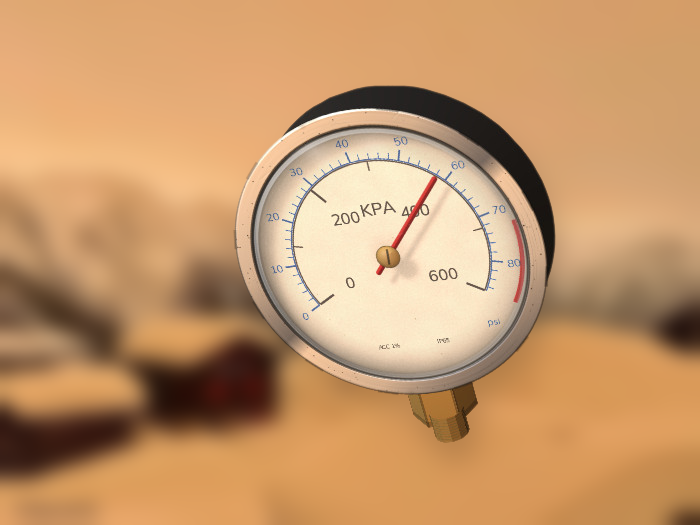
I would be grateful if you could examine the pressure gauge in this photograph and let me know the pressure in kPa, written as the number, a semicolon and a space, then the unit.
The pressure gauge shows 400; kPa
